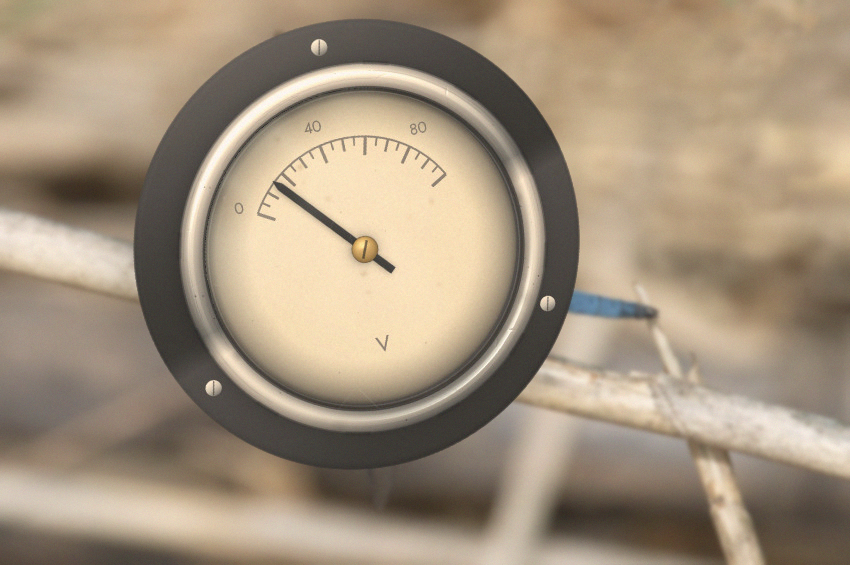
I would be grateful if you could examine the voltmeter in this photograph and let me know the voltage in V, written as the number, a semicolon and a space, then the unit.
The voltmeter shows 15; V
